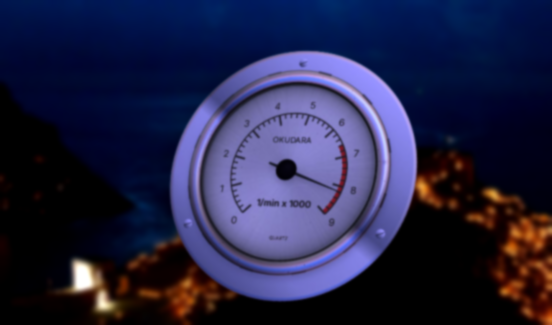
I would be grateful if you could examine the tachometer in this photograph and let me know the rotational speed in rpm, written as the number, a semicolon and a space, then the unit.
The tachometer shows 8200; rpm
